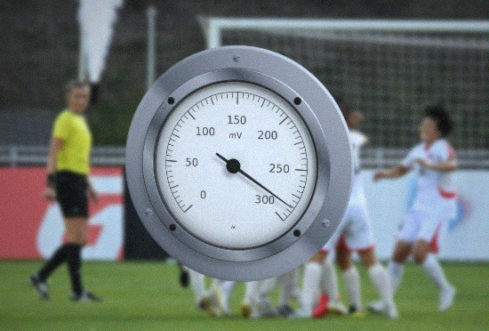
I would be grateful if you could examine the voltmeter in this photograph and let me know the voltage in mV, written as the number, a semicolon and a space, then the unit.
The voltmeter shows 285; mV
